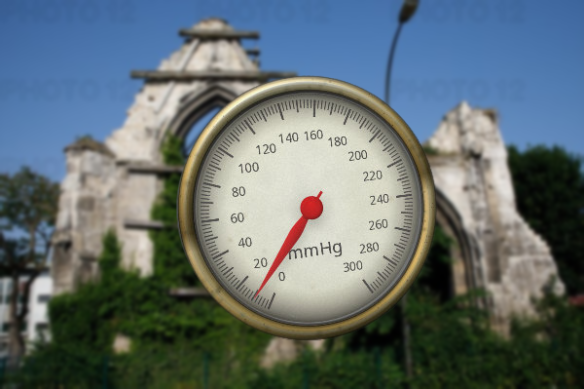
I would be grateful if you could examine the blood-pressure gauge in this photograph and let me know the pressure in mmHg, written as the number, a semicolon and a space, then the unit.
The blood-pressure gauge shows 10; mmHg
